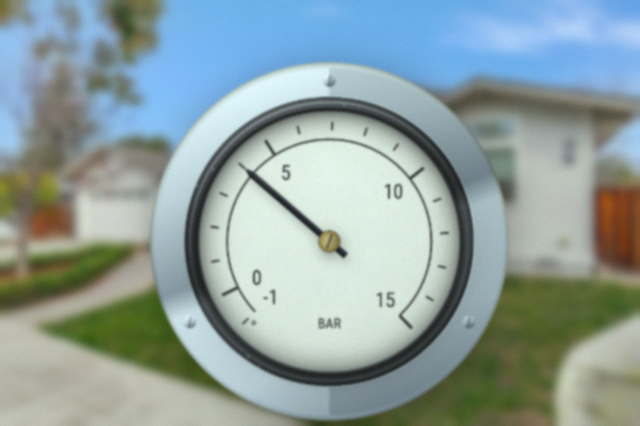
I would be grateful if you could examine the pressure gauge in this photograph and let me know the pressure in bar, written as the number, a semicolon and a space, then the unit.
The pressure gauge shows 4; bar
